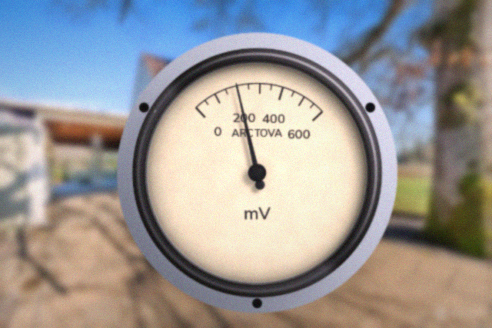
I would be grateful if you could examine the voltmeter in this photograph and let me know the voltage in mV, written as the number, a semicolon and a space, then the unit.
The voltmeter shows 200; mV
